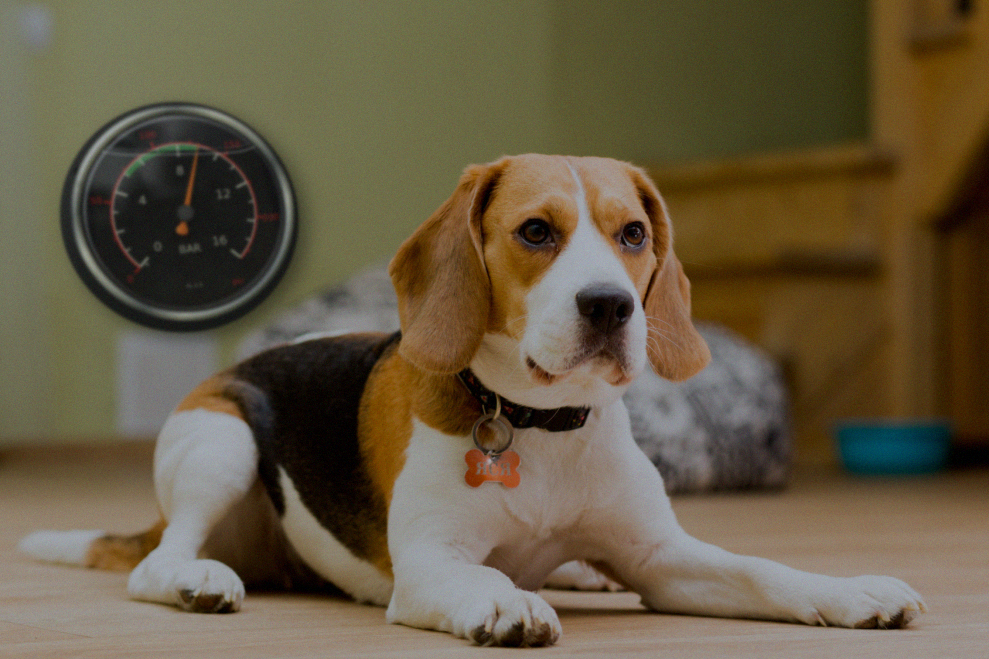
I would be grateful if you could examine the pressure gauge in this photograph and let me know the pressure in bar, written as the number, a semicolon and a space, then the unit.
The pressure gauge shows 9; bar
